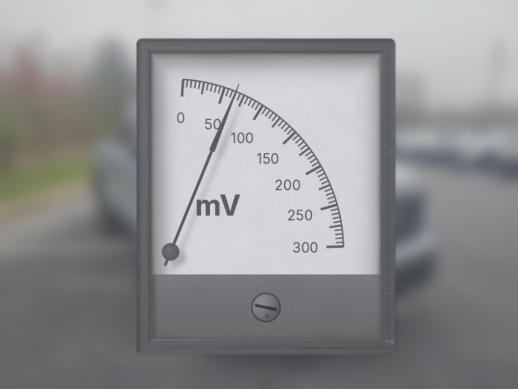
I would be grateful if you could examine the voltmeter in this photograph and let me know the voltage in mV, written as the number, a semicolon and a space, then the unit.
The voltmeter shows 65; mV
